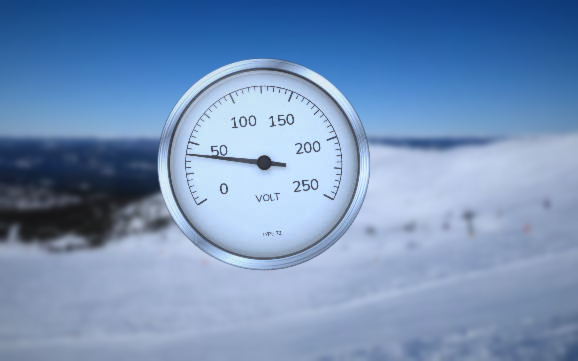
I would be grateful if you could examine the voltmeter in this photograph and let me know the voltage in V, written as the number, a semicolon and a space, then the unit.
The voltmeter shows 40; V
